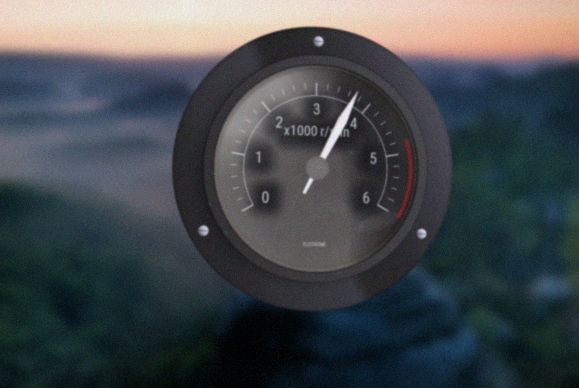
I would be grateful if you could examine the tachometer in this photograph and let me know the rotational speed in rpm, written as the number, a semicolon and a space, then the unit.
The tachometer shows 3700; rpm
